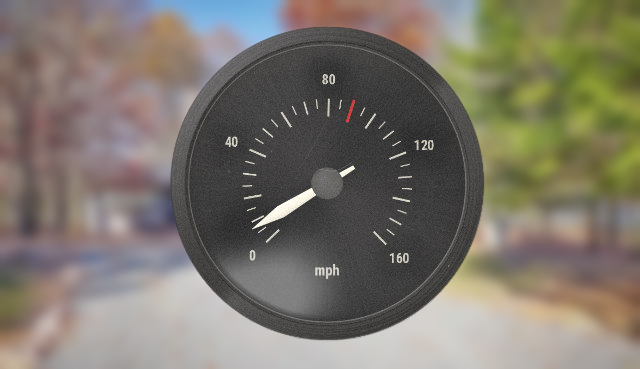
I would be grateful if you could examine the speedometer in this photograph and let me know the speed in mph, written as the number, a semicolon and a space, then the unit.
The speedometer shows 7.5; mph
